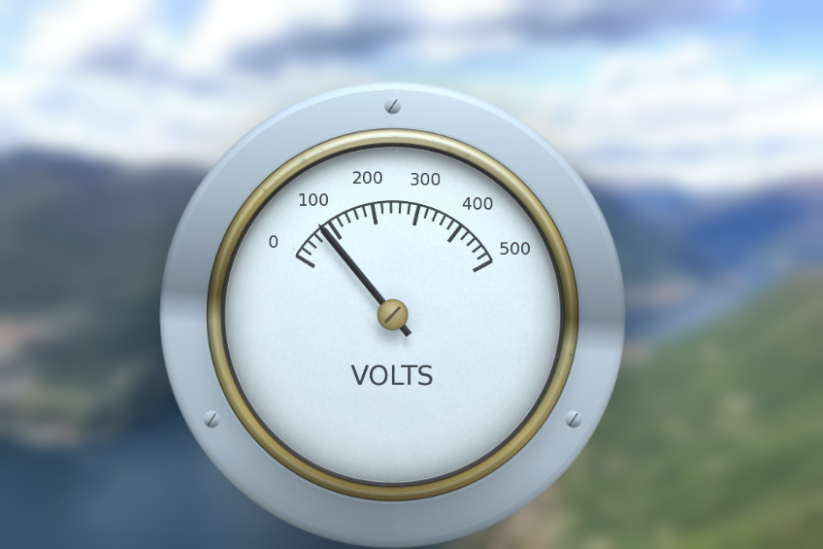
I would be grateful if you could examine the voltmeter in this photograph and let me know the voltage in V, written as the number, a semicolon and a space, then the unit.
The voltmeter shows 80; V
